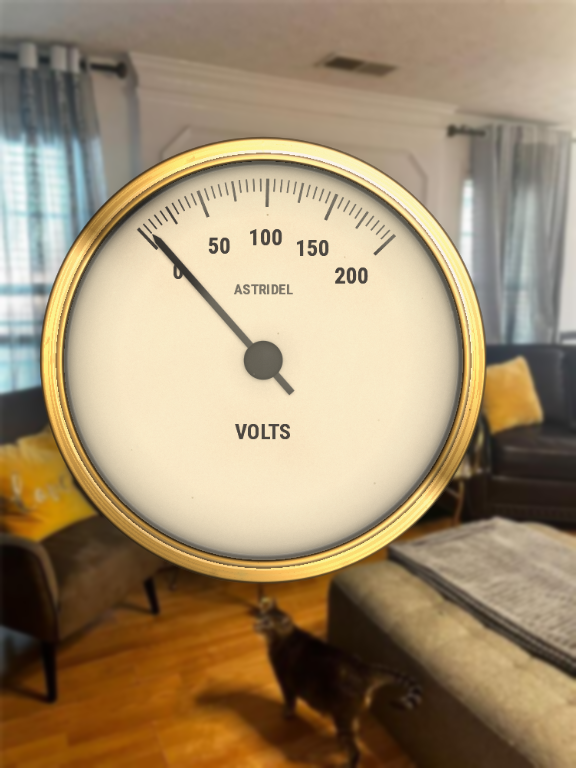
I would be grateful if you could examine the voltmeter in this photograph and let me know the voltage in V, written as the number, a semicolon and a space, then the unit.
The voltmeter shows 5; V
